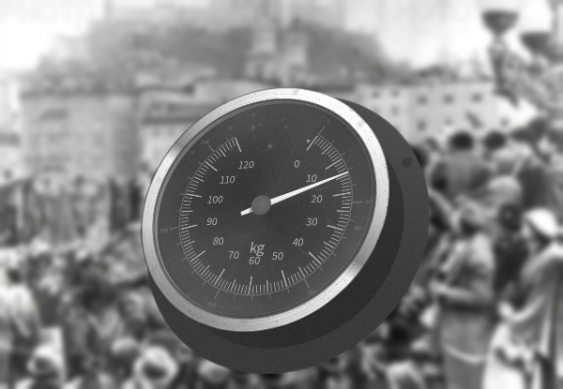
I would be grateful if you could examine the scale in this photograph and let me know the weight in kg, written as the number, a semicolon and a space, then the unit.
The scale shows 15; kg
